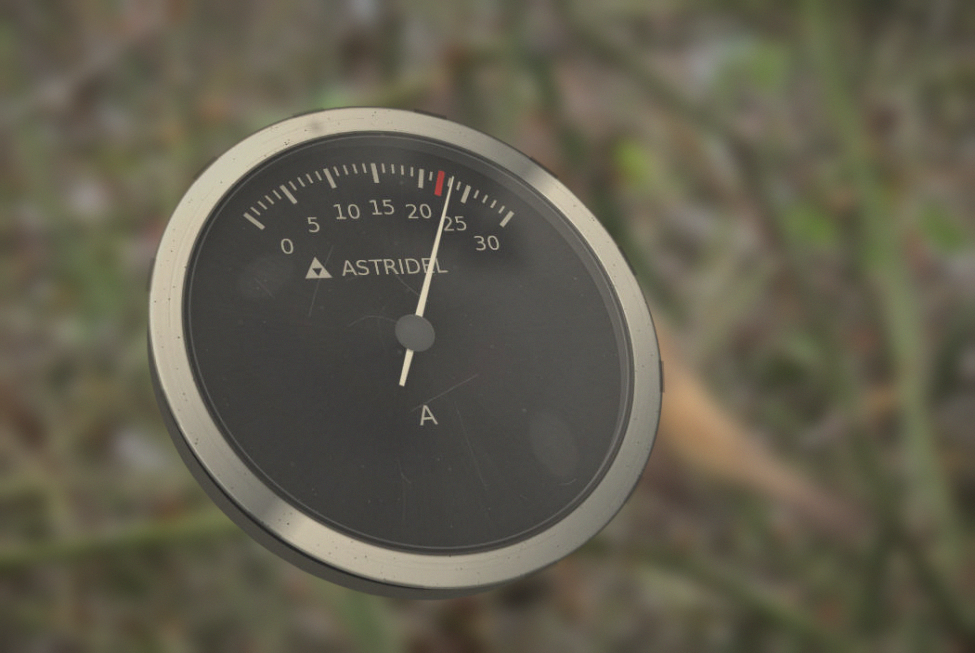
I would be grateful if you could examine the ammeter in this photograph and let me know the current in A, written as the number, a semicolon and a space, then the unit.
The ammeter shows 23; A
